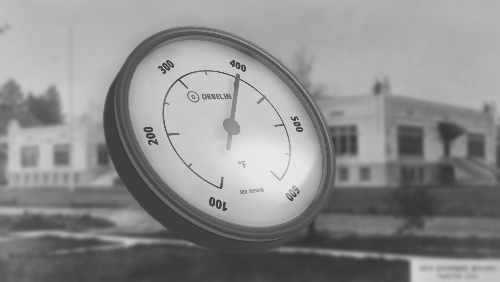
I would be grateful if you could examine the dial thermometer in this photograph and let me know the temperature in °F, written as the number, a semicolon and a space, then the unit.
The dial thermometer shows 400; °F
